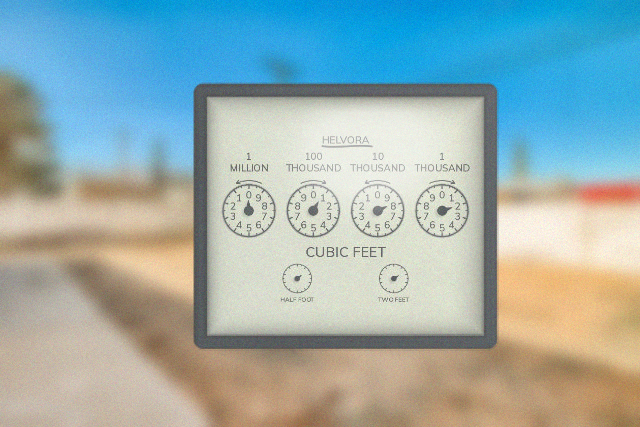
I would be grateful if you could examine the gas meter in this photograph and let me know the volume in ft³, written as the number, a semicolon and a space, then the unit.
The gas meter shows 8200; ft³
